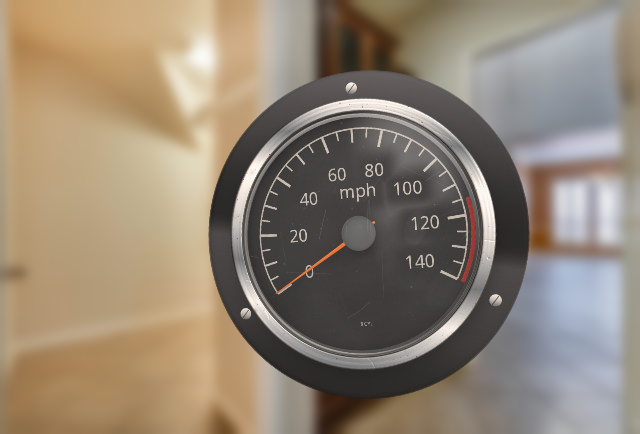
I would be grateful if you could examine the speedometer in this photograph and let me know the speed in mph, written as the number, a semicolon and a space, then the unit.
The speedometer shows 0; mph
